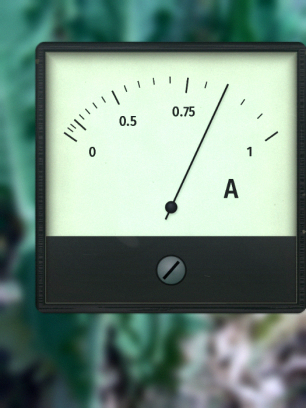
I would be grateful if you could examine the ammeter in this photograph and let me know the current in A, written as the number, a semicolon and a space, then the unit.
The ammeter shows 0.85; A
